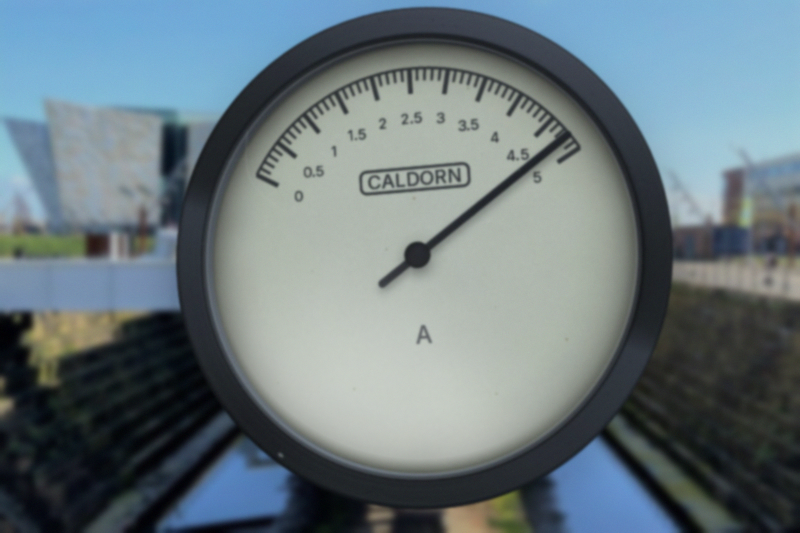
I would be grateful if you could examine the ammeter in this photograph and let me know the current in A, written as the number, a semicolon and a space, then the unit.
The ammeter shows 4.8; A
